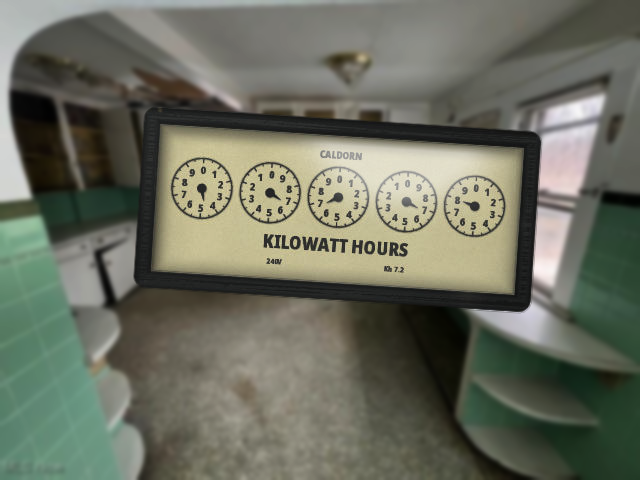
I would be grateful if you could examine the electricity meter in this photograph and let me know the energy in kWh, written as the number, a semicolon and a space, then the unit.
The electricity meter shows 46668; kWh
